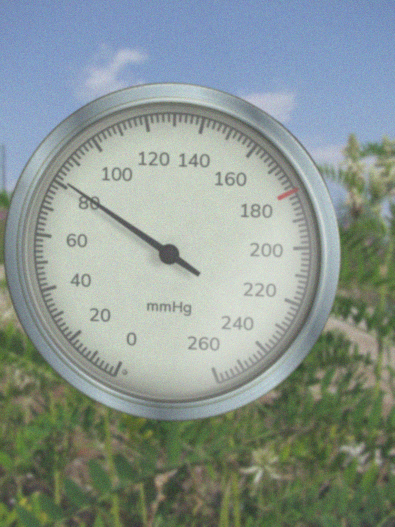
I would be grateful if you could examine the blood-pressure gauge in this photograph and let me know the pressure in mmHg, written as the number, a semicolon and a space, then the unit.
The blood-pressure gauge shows 82; mmHg
